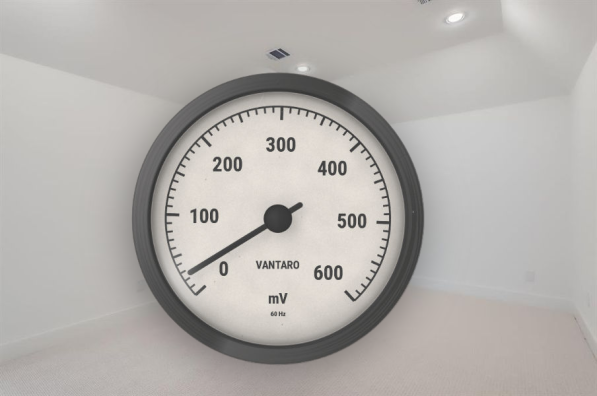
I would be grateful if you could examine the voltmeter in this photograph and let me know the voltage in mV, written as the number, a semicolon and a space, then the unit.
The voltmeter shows 25; mV
